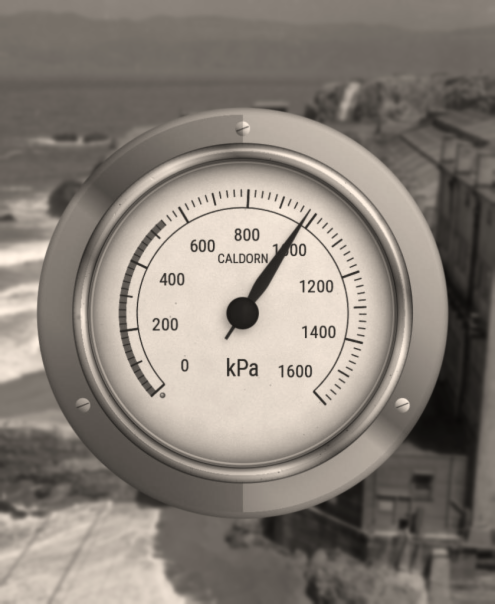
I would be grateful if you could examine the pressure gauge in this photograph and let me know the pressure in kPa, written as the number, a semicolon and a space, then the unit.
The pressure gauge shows 980; kPa
